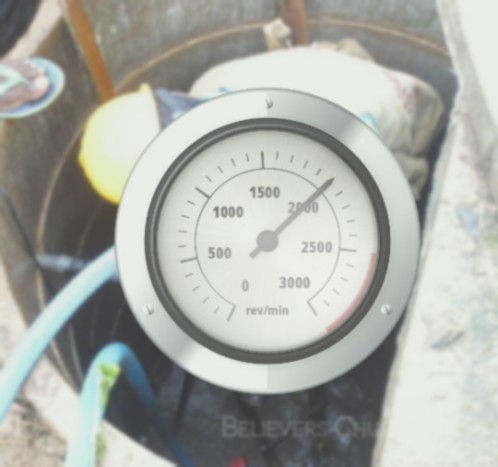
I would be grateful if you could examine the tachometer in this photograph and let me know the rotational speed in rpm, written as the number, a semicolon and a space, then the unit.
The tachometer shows 2000; rpm
